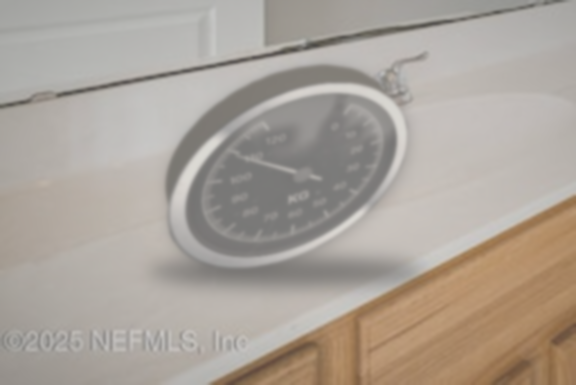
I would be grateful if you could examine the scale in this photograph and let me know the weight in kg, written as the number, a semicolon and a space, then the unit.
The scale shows 110; kg
